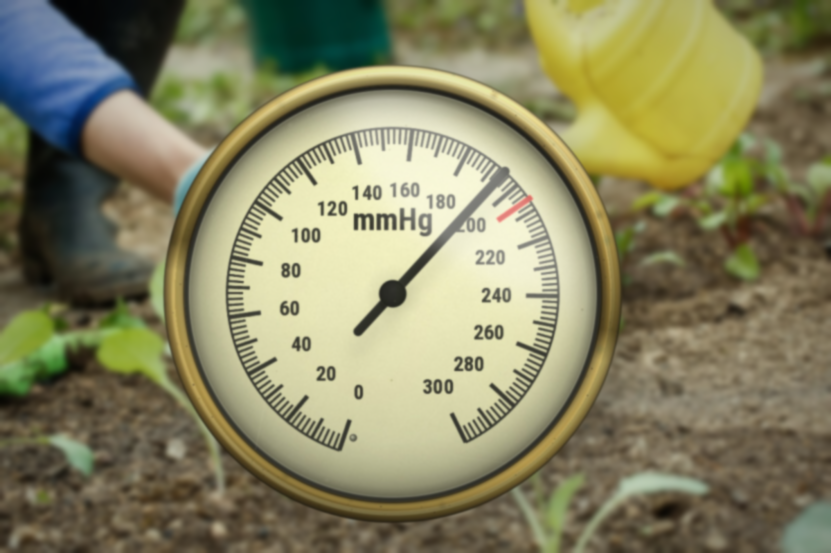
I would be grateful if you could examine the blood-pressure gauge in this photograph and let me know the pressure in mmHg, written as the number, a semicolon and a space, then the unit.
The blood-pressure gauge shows 194; mmHg
